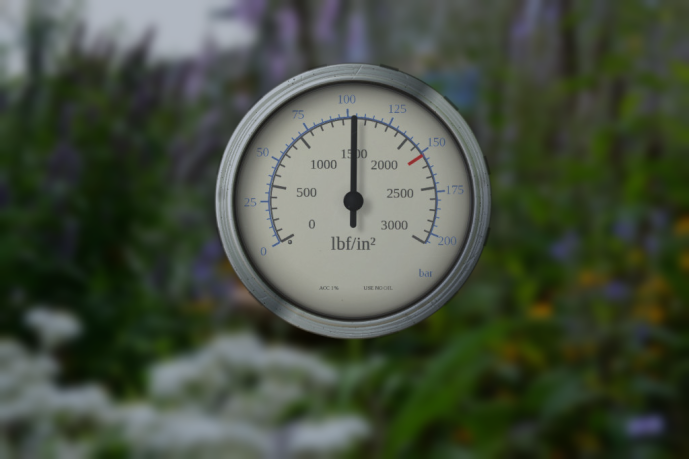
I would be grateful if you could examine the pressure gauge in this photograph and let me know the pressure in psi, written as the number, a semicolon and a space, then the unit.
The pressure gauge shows 1500; psi
